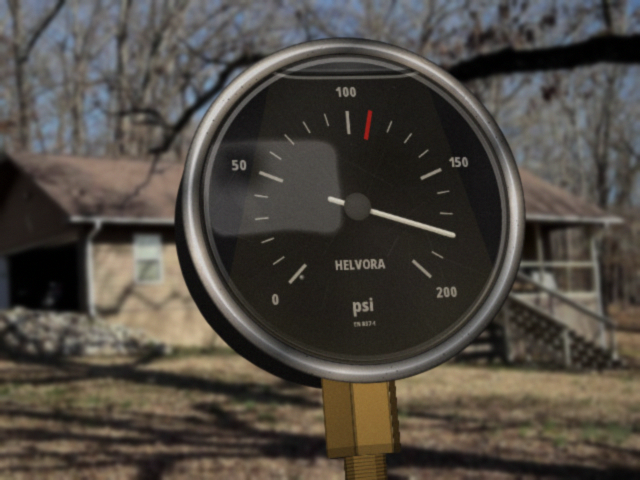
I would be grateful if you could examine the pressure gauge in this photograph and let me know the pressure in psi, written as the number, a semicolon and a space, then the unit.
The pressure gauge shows 180; psi
